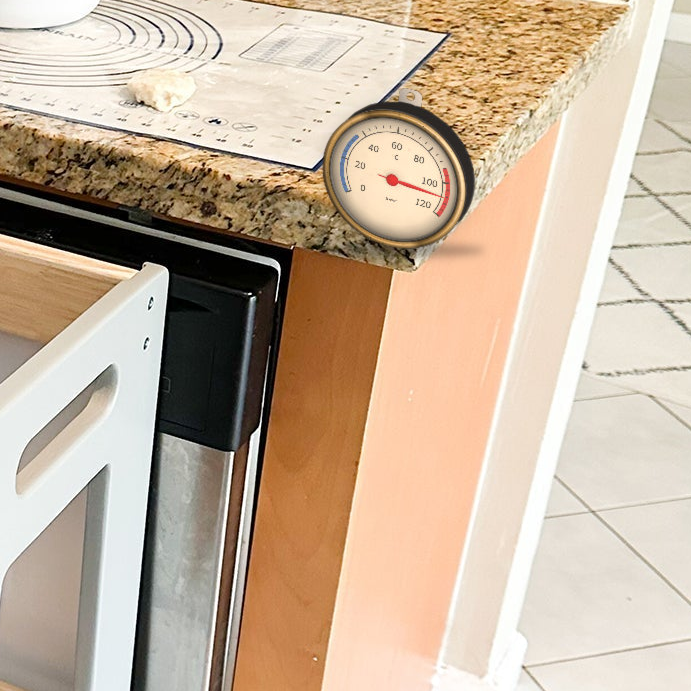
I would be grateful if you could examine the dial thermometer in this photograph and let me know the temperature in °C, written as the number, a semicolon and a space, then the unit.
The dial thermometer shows 108; °C
